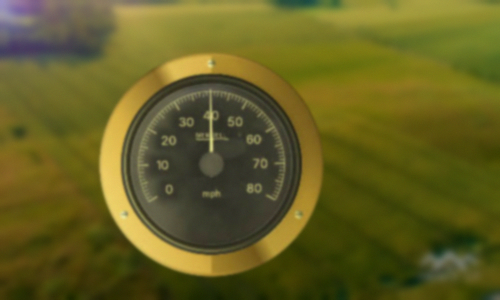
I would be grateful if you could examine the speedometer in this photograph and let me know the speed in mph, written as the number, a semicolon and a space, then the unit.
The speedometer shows 40; mph
